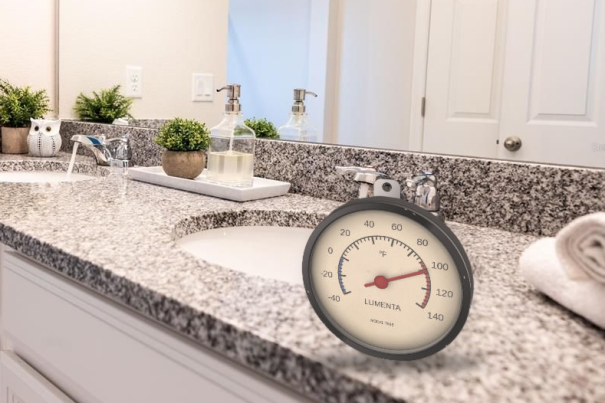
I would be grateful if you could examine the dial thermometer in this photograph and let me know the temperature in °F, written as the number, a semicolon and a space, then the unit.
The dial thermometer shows 100; °F
